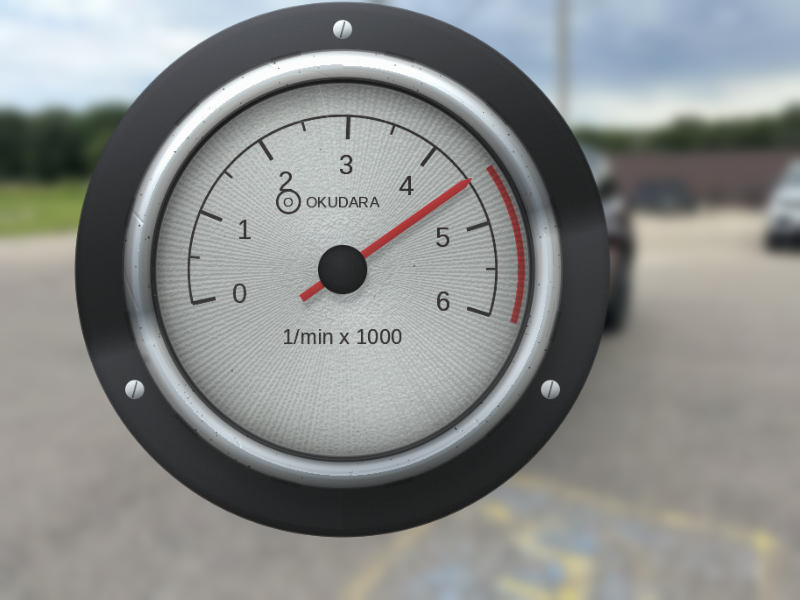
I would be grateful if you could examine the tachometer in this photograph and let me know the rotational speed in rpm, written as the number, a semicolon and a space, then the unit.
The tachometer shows 4500; rpm
